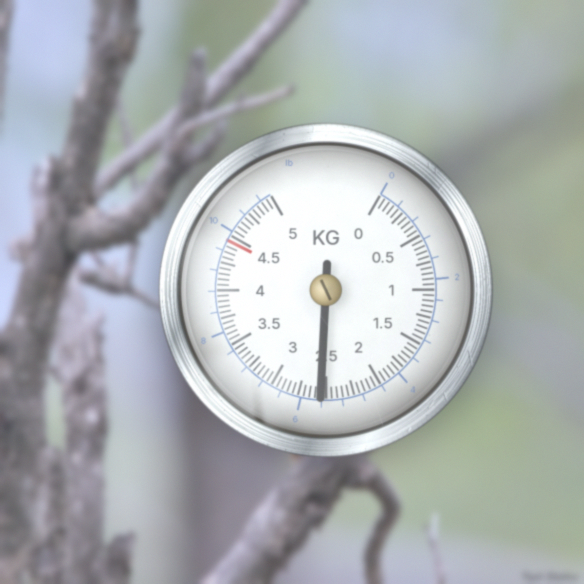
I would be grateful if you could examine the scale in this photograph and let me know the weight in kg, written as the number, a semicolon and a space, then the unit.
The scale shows 2.55; kg
